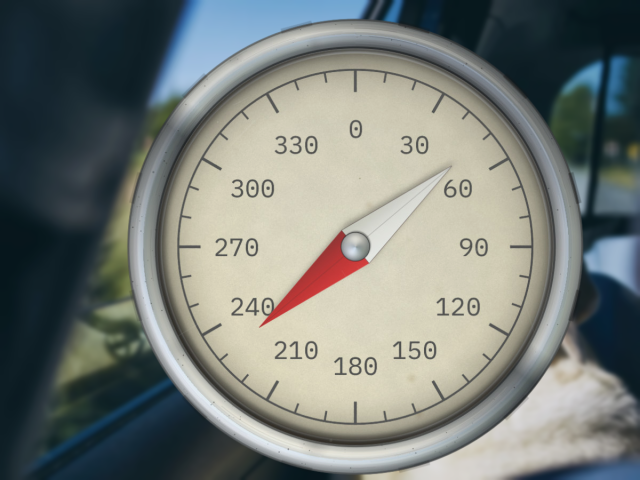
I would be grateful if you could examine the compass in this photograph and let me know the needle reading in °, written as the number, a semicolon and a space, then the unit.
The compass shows 230; °
